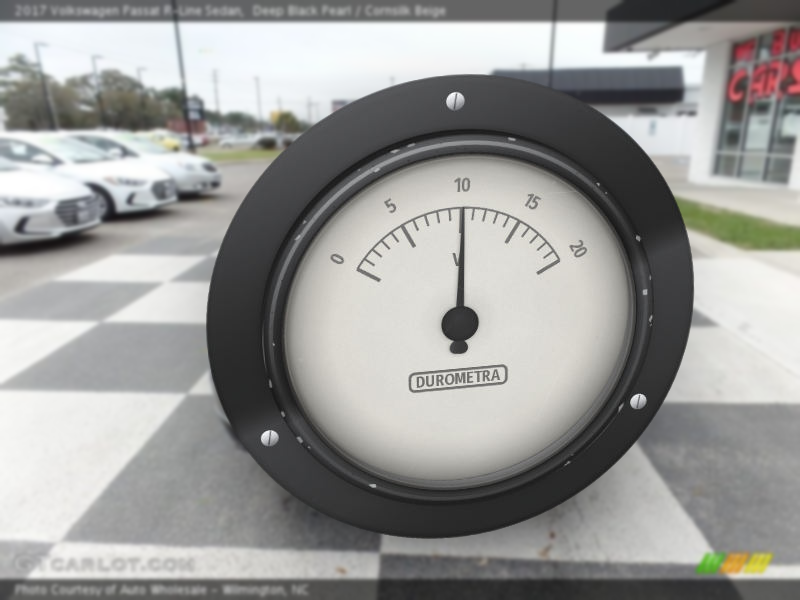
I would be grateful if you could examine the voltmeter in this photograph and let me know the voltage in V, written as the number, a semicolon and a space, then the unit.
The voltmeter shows 10; V
